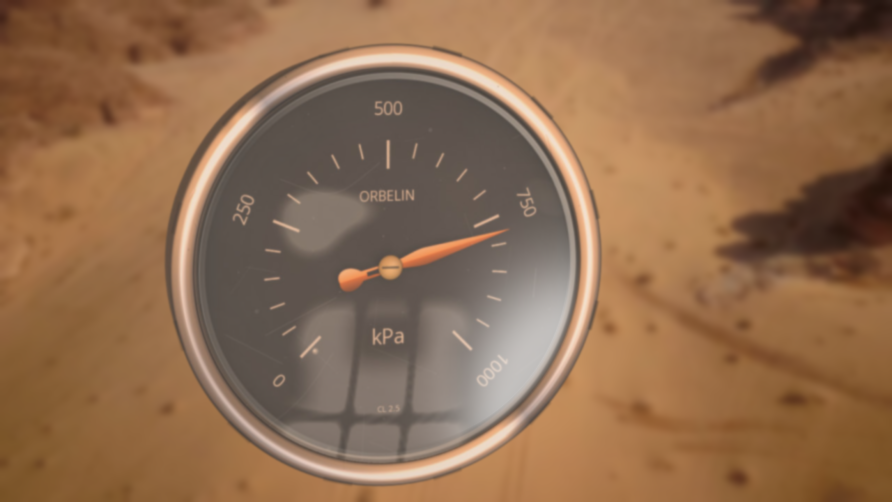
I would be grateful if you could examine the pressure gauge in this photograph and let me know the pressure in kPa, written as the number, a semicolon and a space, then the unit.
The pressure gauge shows 775; kPa
